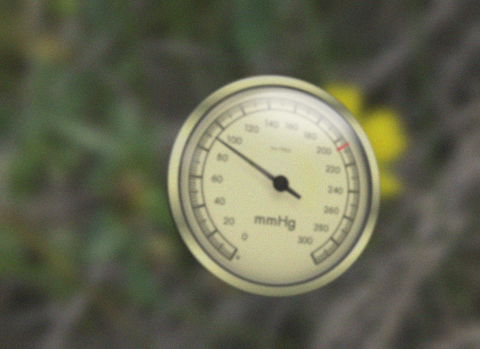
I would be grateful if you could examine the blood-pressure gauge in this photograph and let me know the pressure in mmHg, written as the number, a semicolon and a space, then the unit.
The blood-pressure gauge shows 90; mmHg
